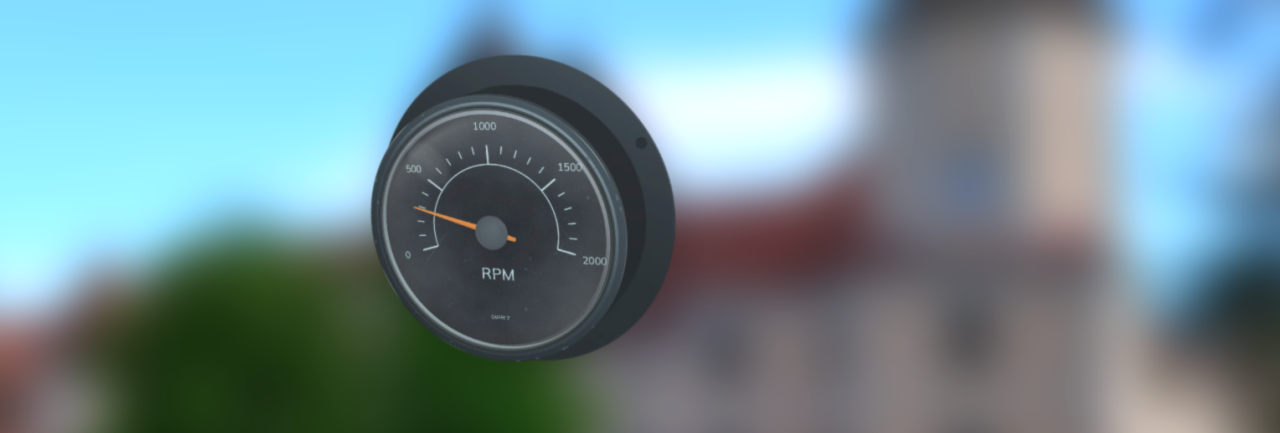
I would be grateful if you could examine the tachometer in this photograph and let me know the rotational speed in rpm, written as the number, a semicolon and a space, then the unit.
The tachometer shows 300; rpm
